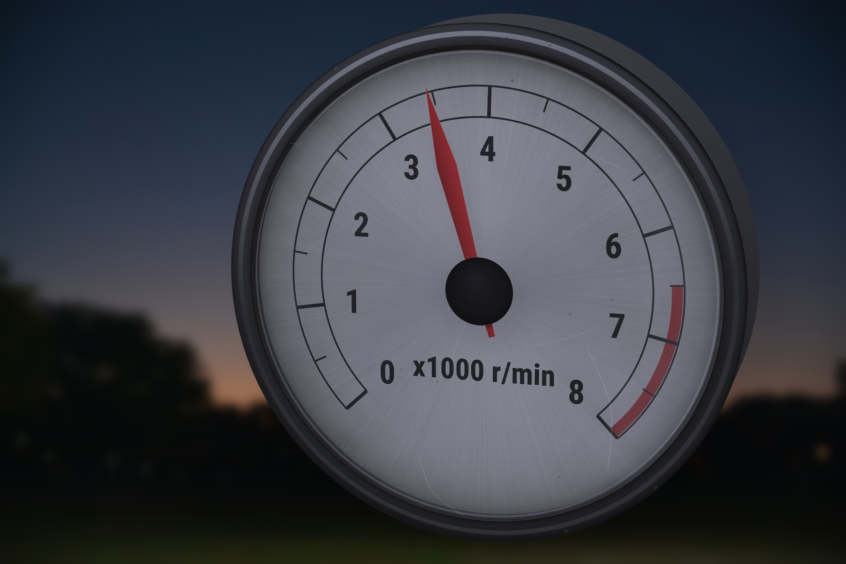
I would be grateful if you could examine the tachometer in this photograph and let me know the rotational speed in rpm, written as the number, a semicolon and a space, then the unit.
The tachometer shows 3500; rpm
